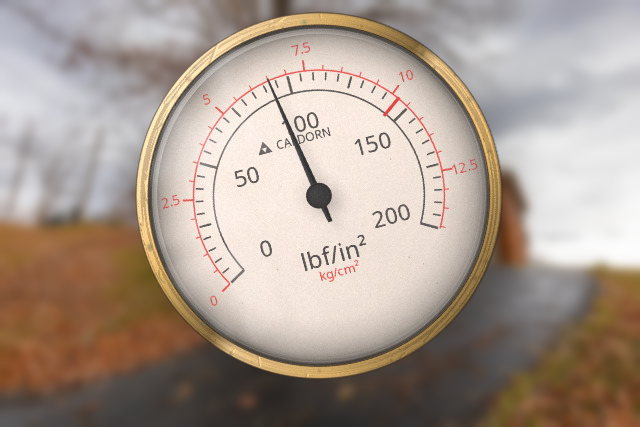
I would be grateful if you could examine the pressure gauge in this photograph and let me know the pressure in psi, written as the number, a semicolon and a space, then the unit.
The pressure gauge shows 92.5; psi
